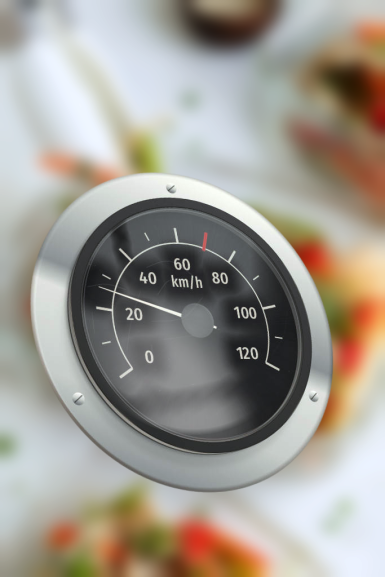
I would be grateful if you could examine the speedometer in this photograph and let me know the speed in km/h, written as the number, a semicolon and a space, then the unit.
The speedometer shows 25; km/h
